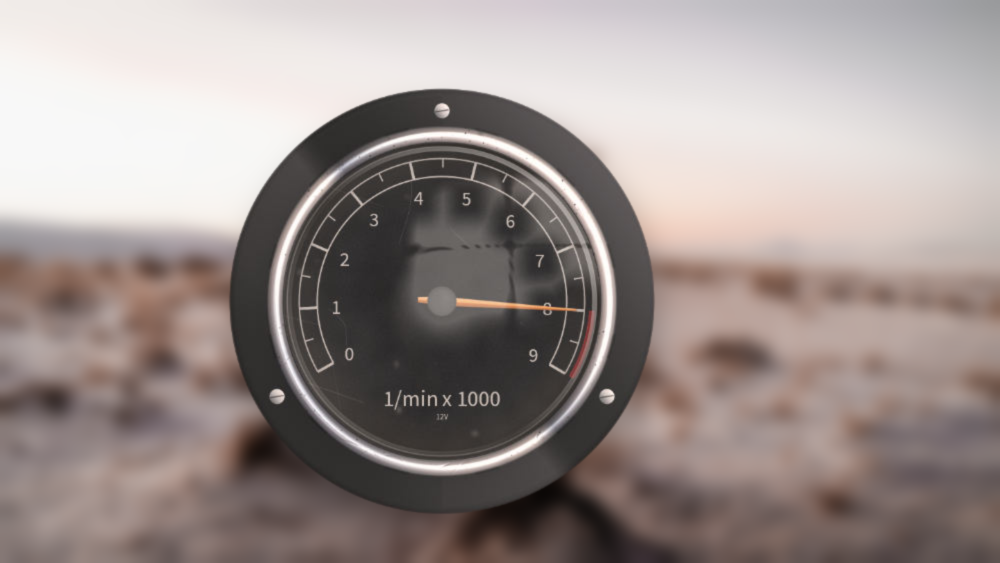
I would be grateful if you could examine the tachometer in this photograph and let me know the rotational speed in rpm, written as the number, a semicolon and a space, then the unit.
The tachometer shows 8000; rpm
